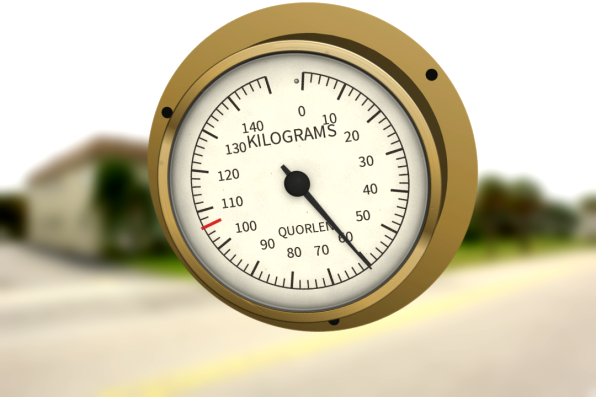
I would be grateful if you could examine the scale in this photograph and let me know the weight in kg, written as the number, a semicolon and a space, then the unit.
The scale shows 60; kg
